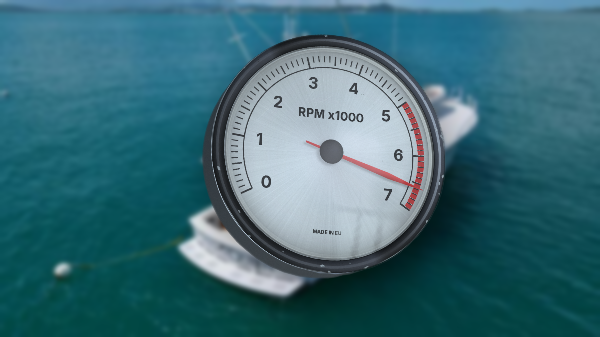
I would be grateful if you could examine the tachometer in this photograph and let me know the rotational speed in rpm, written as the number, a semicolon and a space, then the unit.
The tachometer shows 6600; rpm
